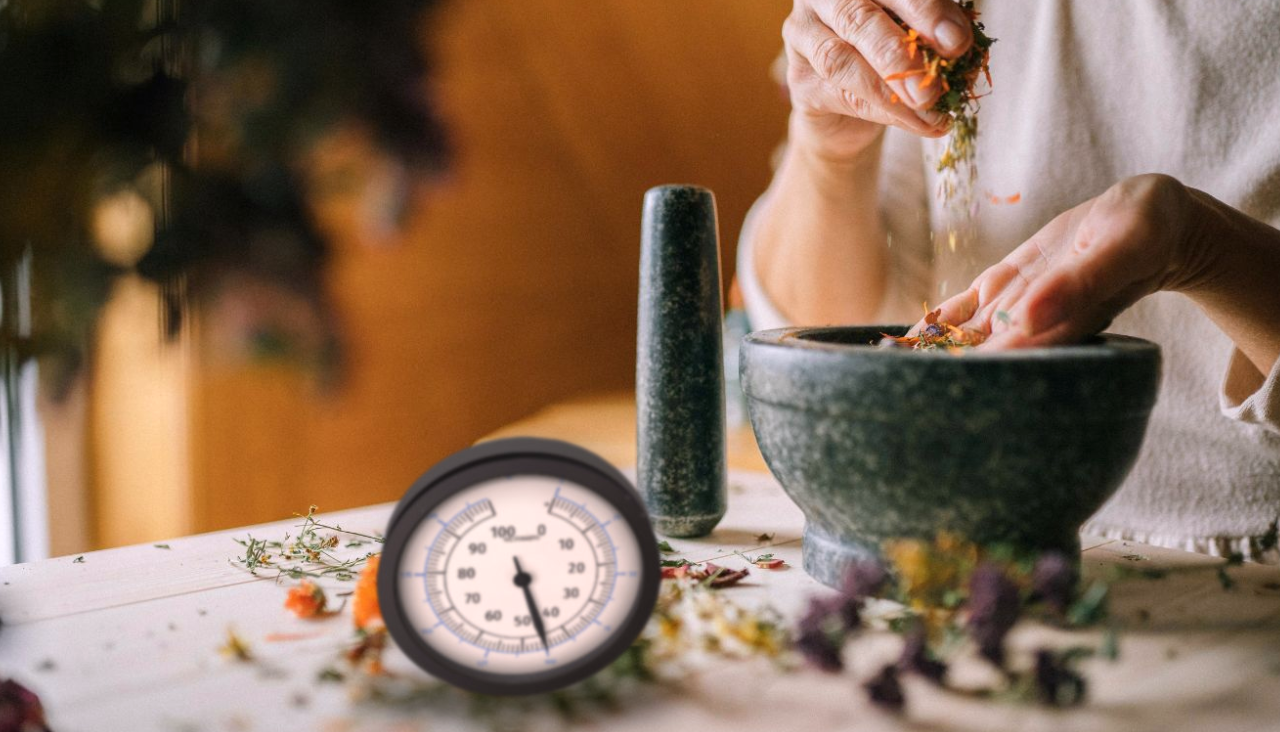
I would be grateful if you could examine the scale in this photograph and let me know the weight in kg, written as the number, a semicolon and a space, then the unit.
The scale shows 45; kg
